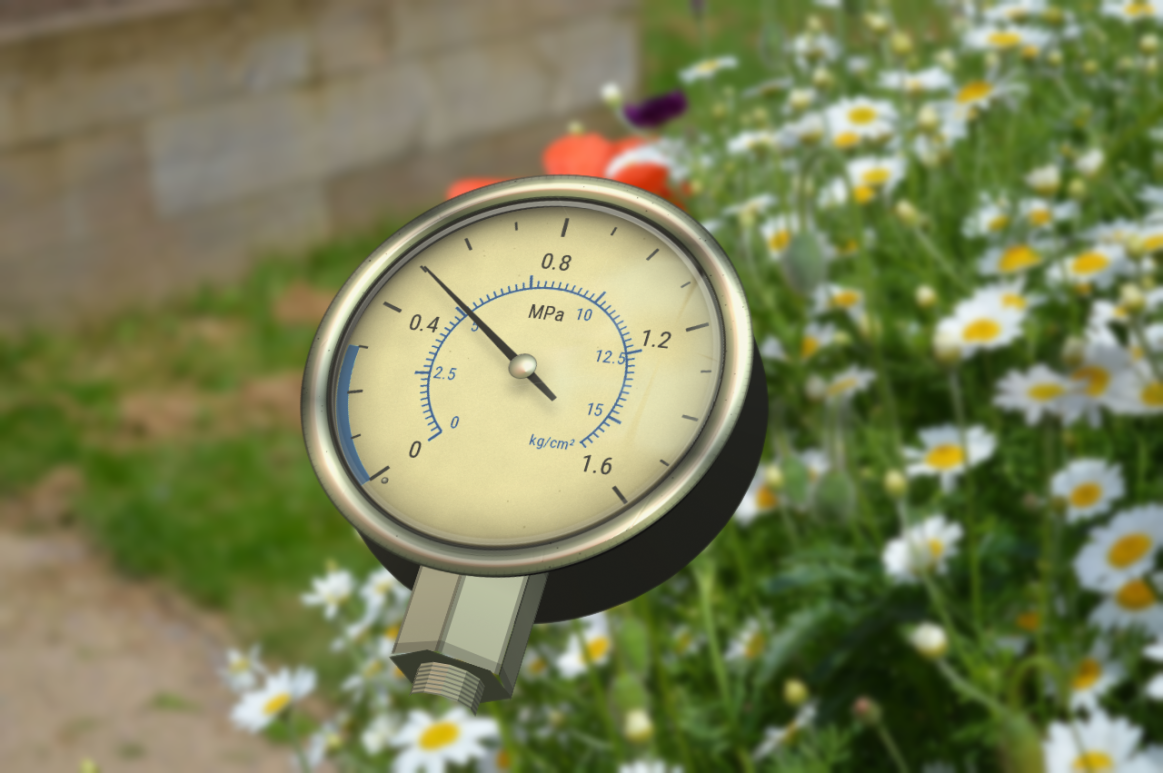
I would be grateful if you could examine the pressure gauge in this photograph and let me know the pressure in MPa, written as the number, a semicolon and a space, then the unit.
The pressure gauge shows 0.5; MPa
